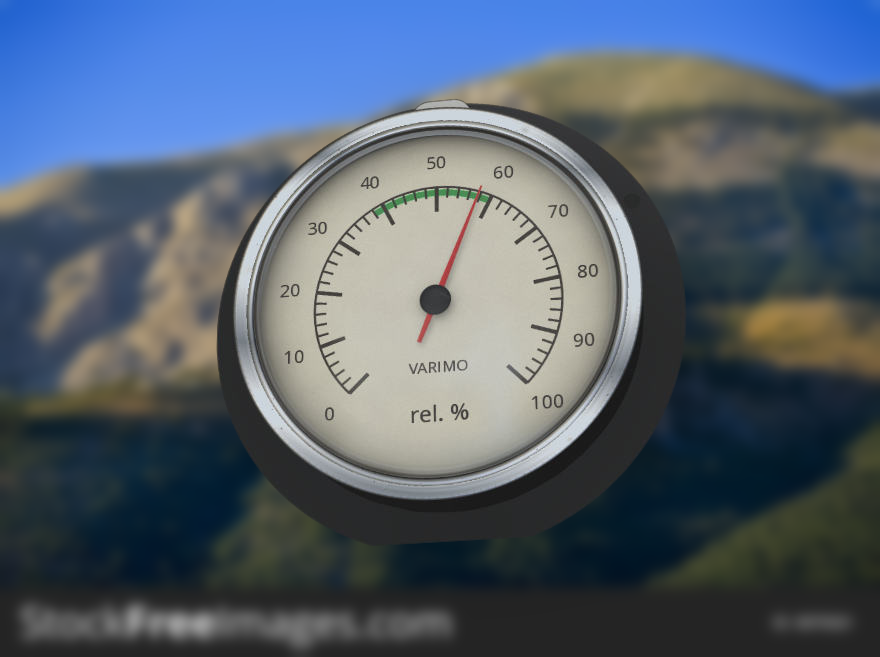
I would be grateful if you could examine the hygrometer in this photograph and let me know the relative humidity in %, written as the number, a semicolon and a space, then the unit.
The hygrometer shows 58; %
